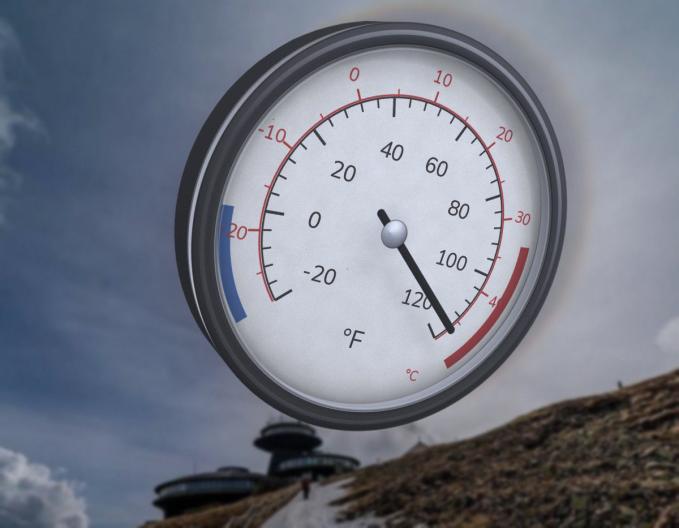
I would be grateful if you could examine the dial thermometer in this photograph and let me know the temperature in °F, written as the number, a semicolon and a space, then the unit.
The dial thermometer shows 116; °F
